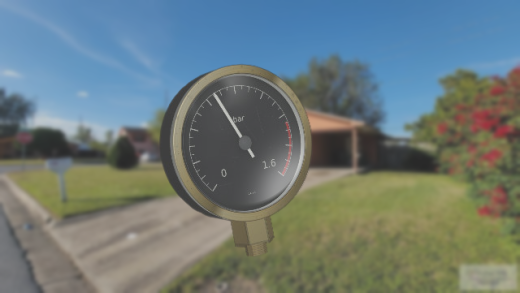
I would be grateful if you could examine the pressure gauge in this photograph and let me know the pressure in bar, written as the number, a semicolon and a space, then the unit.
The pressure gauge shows 0.65; bar
